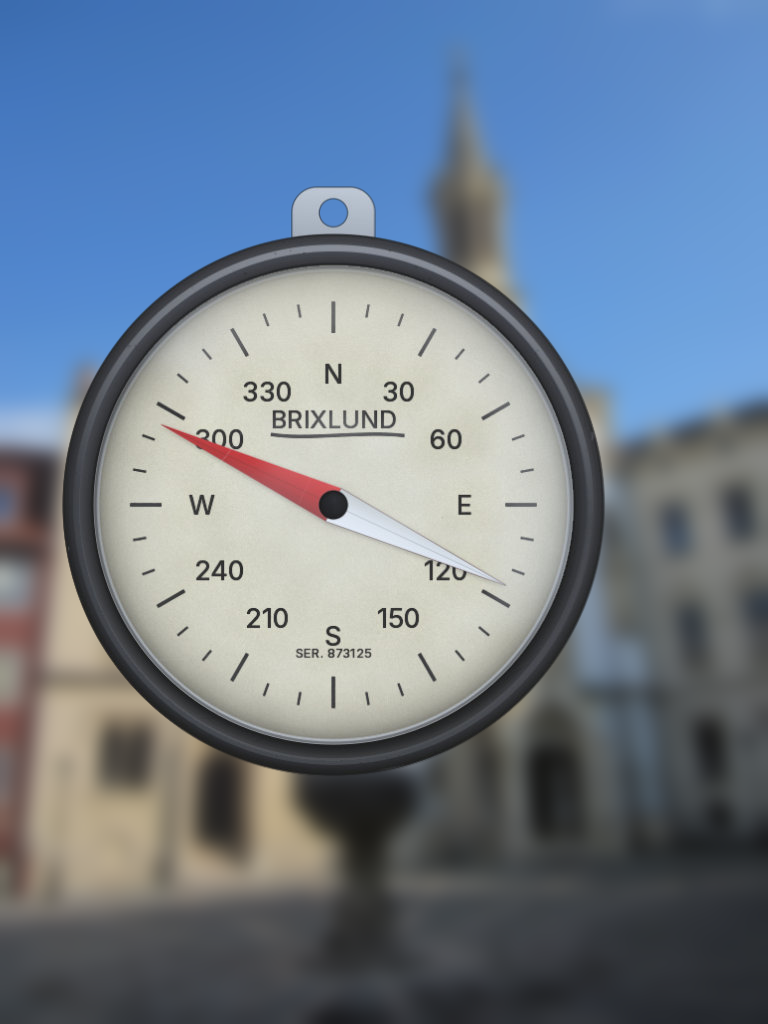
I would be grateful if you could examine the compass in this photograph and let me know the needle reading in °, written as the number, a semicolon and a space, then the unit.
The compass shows 295; °
